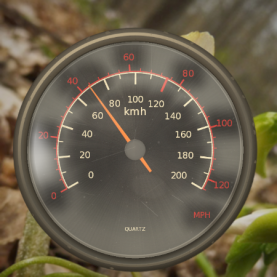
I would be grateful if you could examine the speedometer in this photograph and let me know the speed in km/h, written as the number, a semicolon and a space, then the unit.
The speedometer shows 70; km/h
